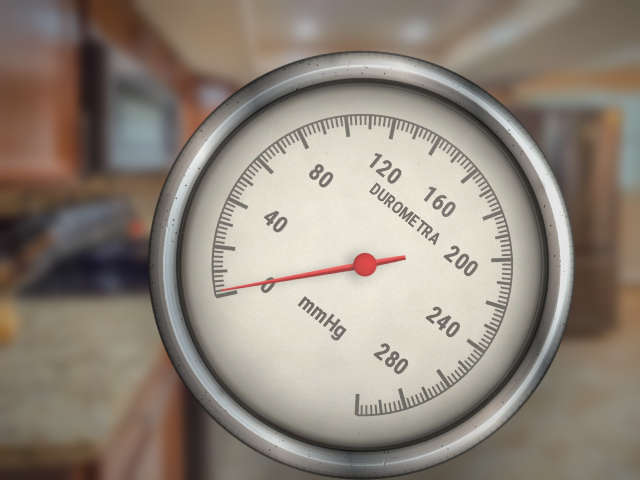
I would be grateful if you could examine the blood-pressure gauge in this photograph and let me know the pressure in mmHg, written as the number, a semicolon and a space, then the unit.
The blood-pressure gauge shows 2; mmHg
